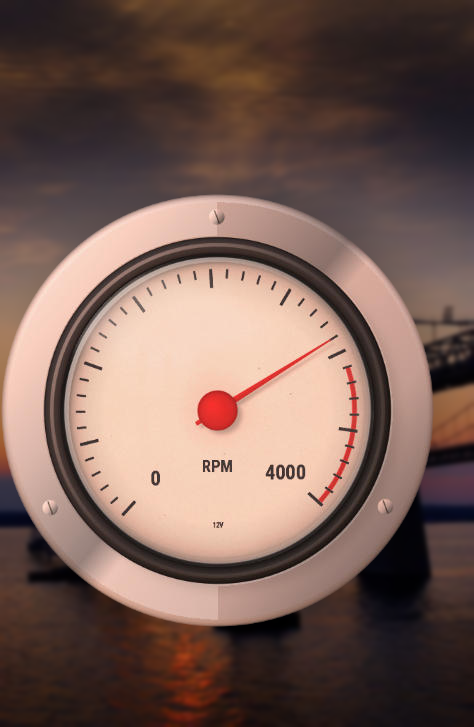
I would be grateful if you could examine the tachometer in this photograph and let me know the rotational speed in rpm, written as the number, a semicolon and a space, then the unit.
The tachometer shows 2900; rpm
